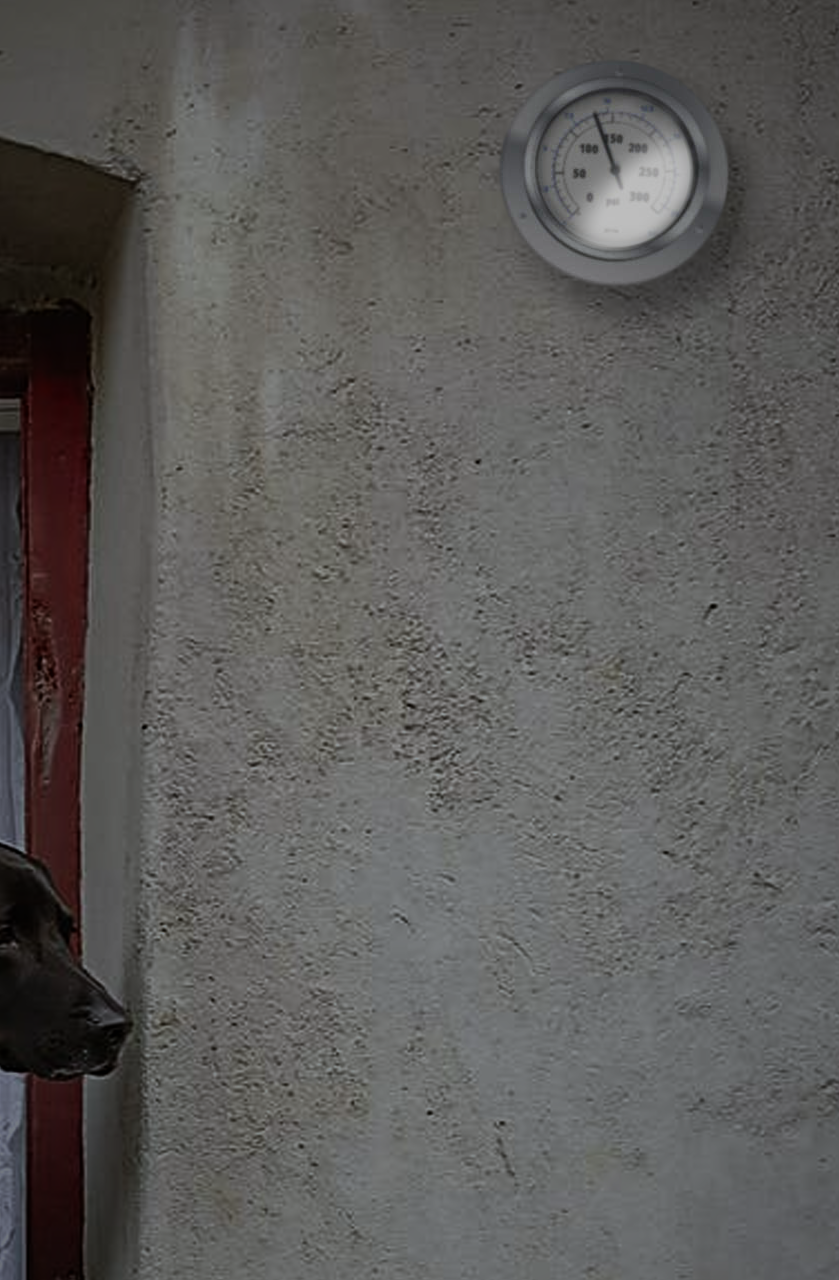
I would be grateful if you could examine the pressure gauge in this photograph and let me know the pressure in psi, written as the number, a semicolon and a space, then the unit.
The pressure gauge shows 130; psi
